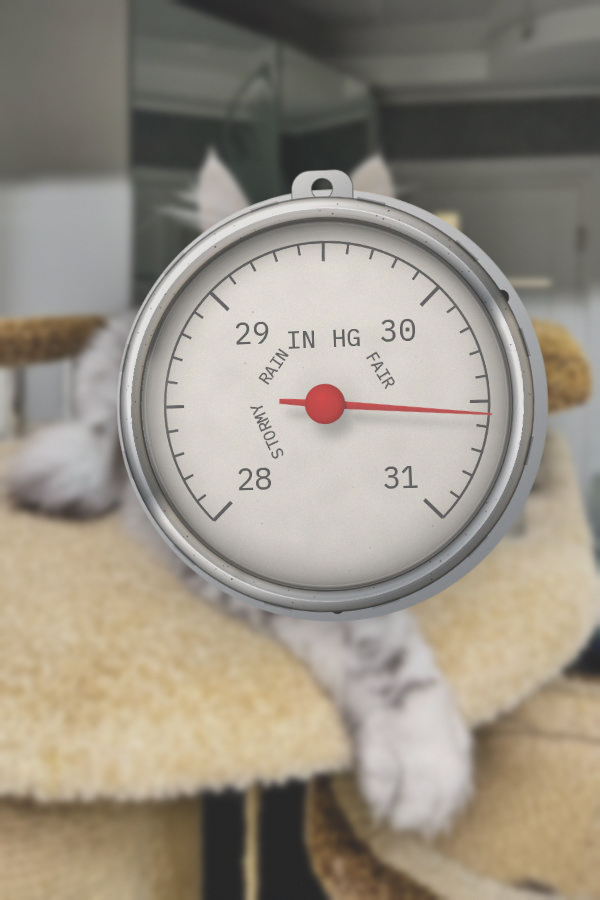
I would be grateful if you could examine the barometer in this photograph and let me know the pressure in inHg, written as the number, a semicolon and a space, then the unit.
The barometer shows 30.55; inHg
